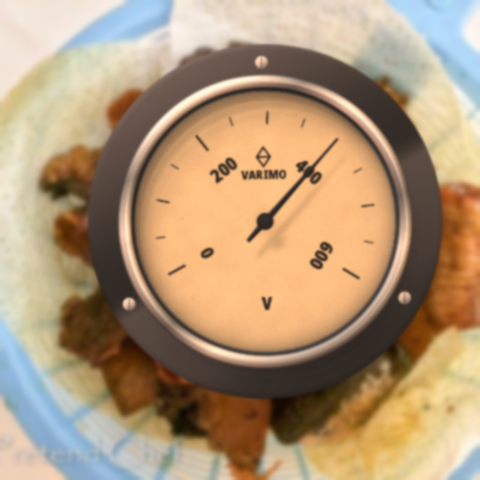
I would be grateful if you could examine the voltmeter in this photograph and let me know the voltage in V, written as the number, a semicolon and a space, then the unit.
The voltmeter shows 400; V
